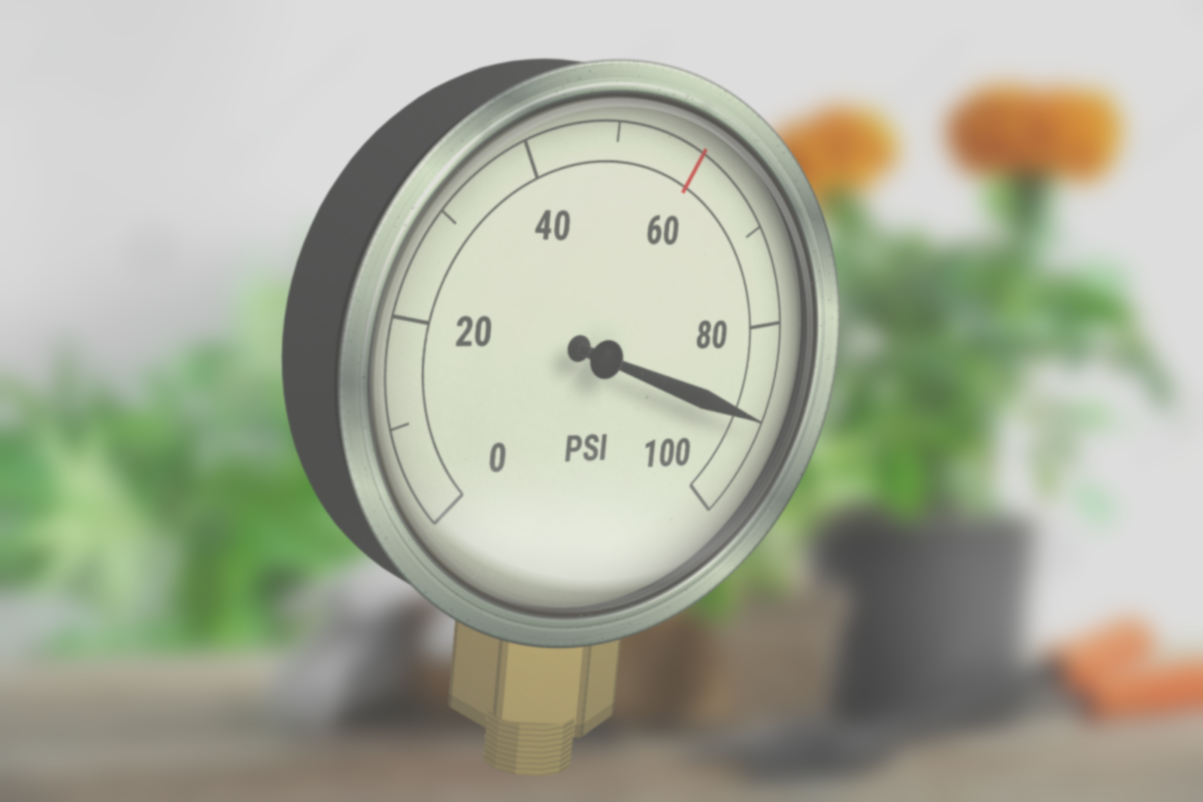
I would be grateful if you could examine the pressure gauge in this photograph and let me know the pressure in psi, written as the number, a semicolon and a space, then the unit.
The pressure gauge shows 90; psi
